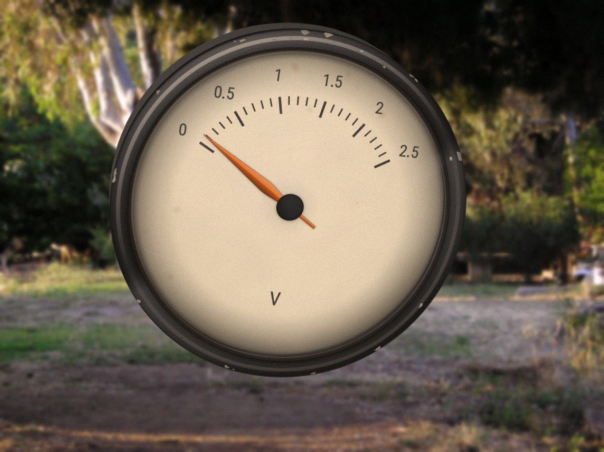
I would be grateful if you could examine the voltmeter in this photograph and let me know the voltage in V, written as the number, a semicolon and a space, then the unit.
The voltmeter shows 0.1; V
